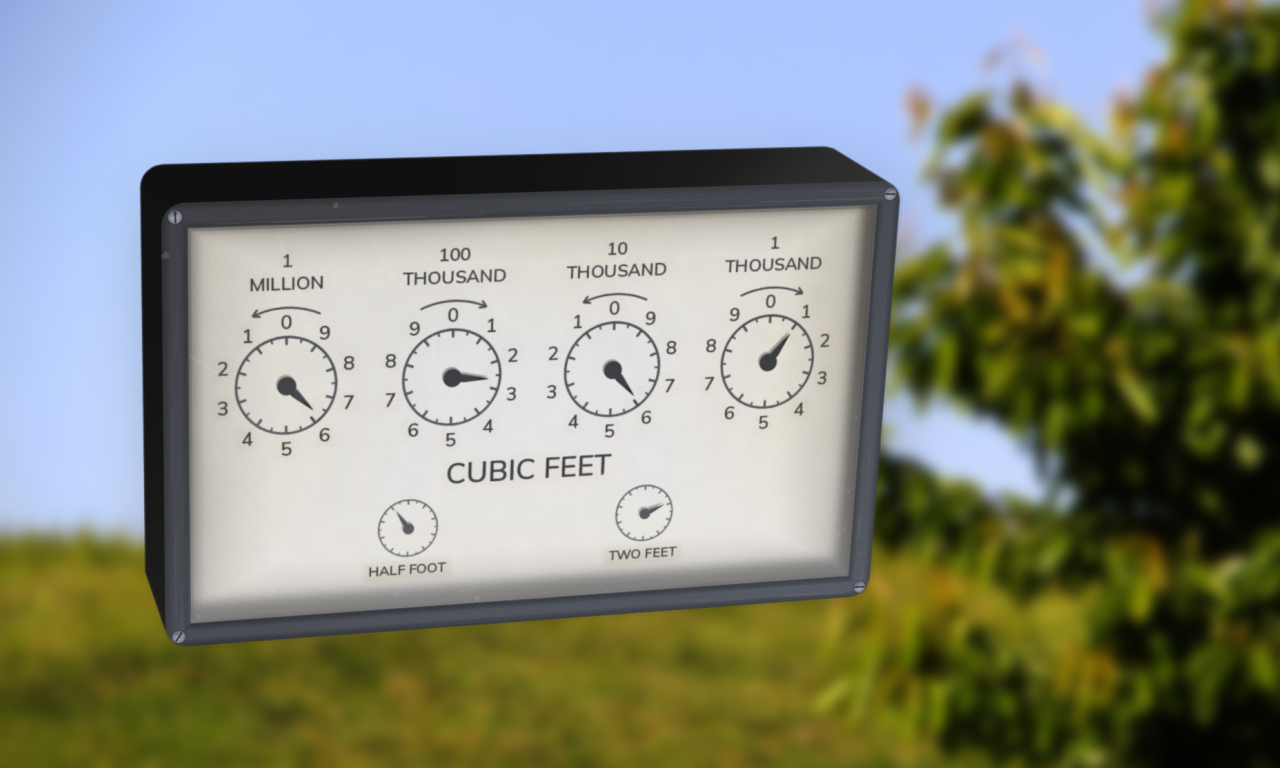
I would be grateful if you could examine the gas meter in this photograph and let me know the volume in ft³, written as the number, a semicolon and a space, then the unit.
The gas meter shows 626100; ft³
